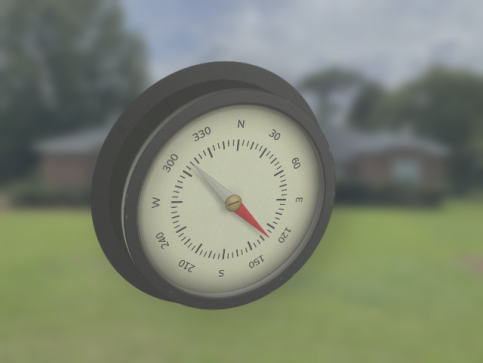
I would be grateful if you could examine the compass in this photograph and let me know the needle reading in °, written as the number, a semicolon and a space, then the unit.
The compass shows 130; °
